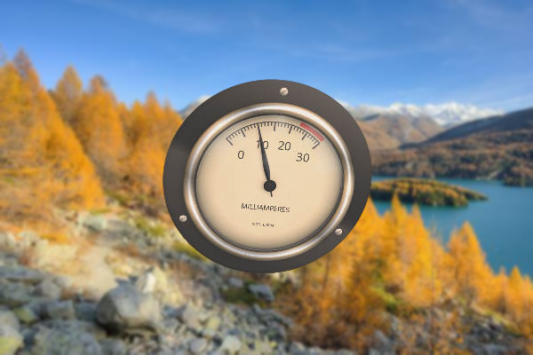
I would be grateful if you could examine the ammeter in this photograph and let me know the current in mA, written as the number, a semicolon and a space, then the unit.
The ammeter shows 10; mA
